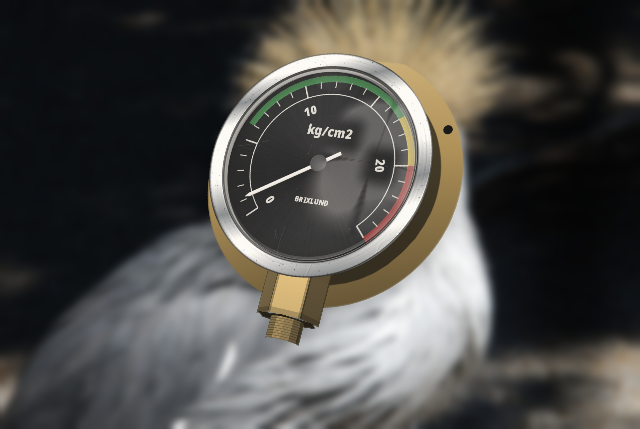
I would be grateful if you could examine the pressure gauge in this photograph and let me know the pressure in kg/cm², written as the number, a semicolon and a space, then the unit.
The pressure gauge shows 1; kg/cm²
